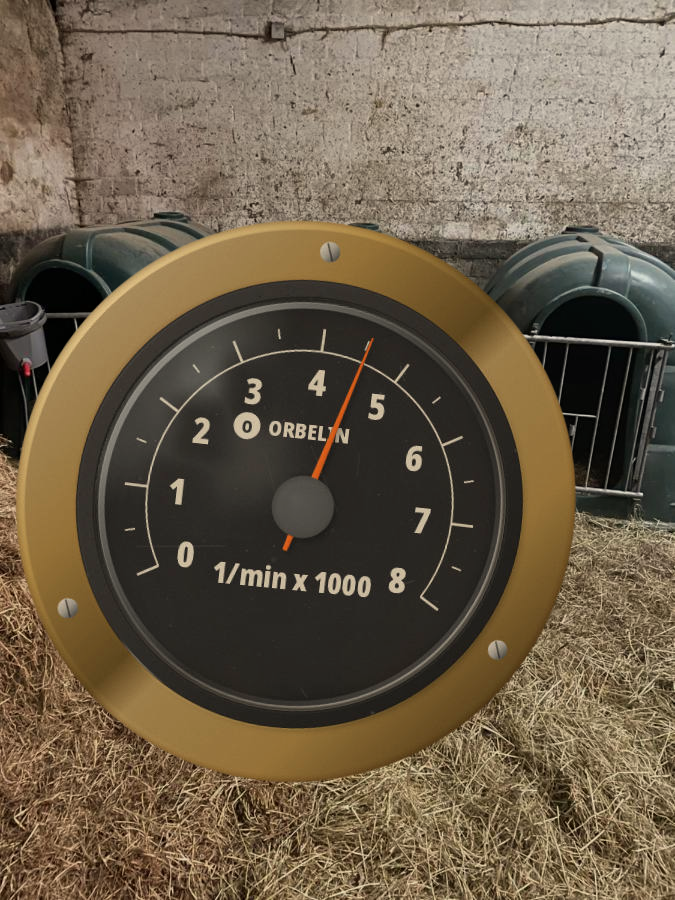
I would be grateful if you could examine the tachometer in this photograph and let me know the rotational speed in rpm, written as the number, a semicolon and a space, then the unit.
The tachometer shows 4500; rpm
